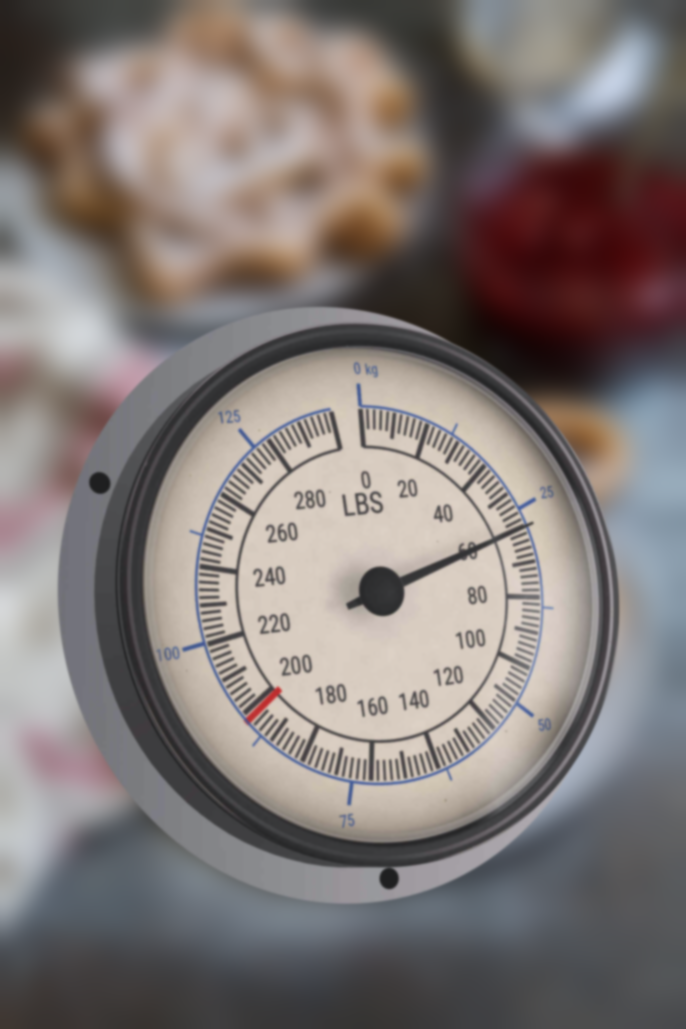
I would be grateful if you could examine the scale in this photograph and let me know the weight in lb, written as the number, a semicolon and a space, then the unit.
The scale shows 60; lb
